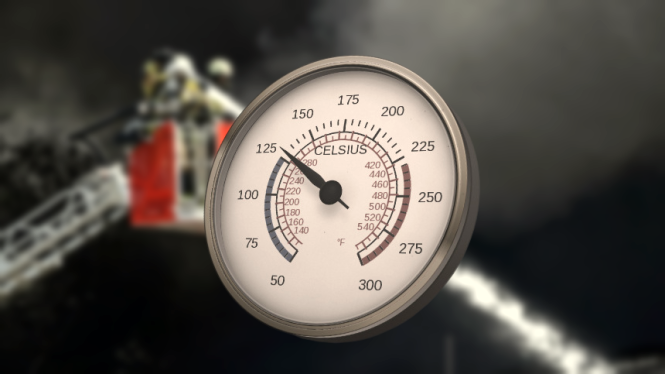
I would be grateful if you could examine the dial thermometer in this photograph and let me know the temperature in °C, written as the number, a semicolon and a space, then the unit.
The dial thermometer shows 130; °C
